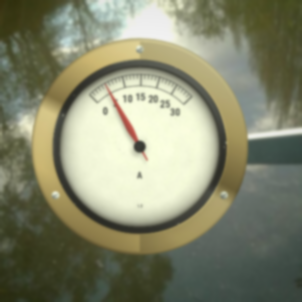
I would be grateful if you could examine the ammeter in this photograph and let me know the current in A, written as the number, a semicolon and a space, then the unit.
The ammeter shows 5; A
